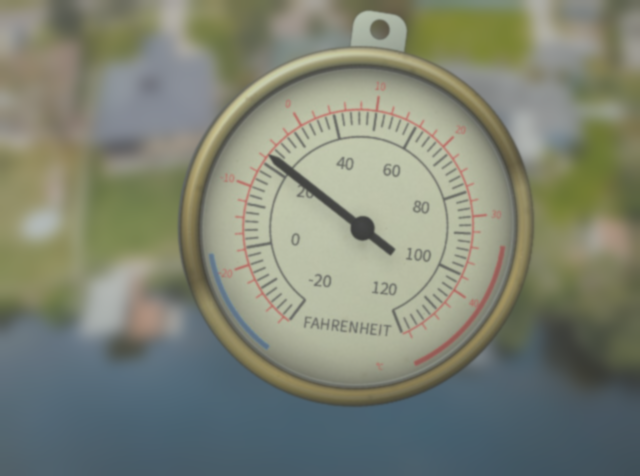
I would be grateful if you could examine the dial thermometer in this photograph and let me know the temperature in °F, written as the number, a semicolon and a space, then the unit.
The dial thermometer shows 22; °F
